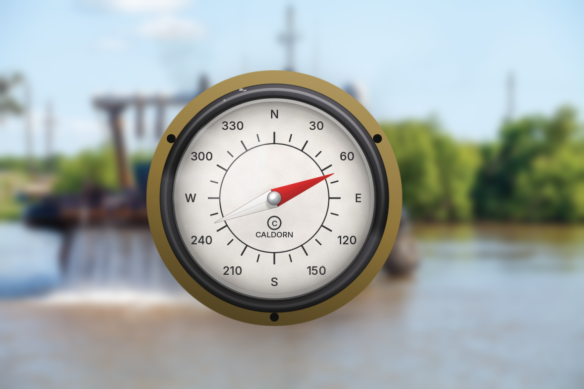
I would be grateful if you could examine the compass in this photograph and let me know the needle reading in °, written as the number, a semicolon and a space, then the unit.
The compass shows 67.5; °
